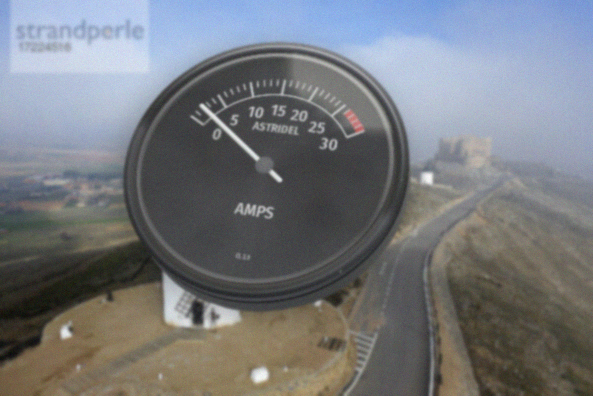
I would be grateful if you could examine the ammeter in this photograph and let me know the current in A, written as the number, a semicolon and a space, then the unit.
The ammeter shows 2; A
